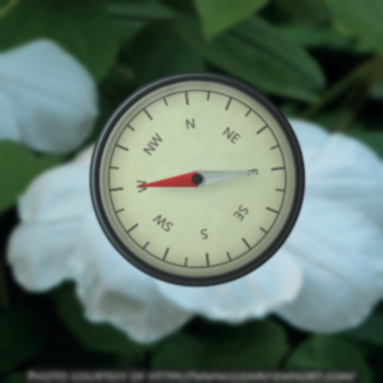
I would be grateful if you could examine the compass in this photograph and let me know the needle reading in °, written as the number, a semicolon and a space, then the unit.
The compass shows 270; °
